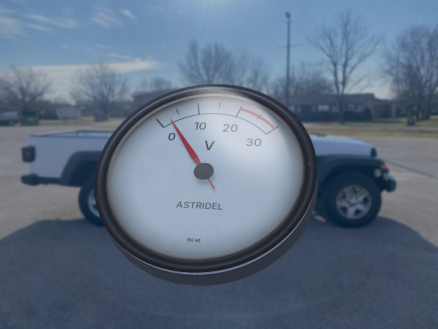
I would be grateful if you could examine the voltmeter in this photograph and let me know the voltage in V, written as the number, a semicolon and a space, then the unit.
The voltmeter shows 2.5; V
